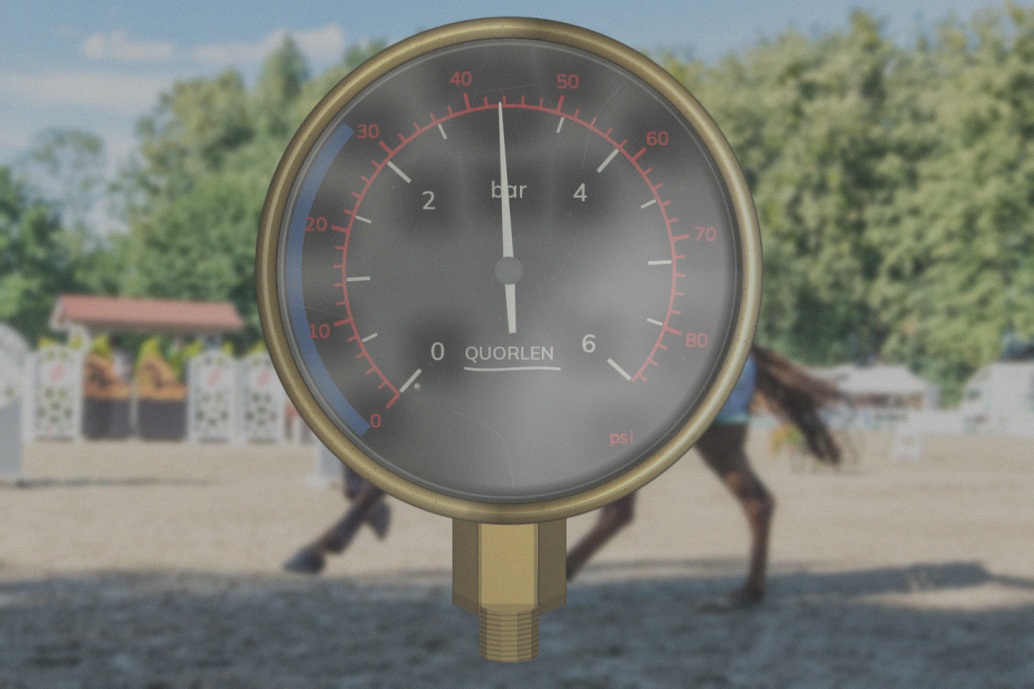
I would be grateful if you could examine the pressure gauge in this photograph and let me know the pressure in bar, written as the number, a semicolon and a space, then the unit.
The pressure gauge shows 3; bar
